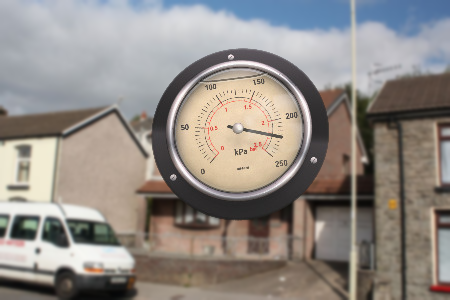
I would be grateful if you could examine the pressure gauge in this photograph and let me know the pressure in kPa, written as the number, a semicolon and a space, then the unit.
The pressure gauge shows 225; kPa
